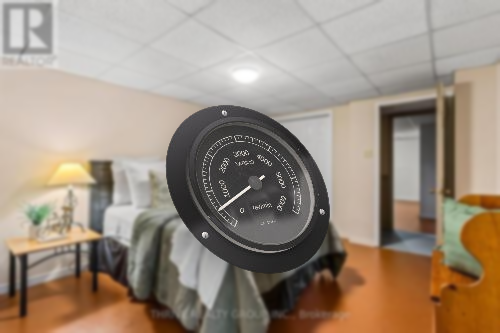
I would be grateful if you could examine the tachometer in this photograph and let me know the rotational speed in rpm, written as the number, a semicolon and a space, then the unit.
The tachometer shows 500; rpm
